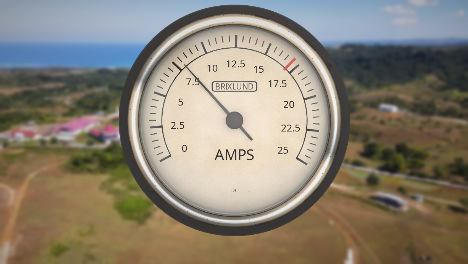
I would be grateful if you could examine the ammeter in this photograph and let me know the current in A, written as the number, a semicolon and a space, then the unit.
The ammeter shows 8; A
